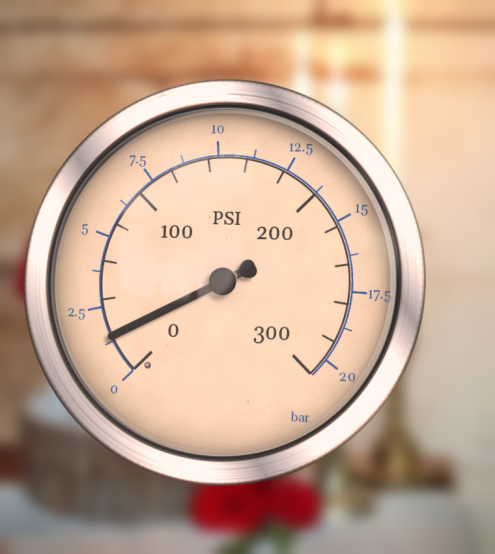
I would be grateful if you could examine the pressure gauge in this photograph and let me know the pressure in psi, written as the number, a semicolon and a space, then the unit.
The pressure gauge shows 20; psi
